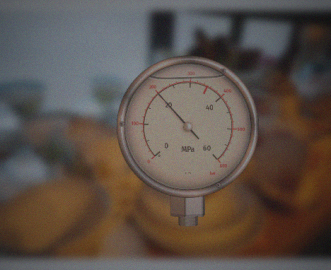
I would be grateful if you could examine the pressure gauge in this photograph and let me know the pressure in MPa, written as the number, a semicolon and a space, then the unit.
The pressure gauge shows 20; MPa
